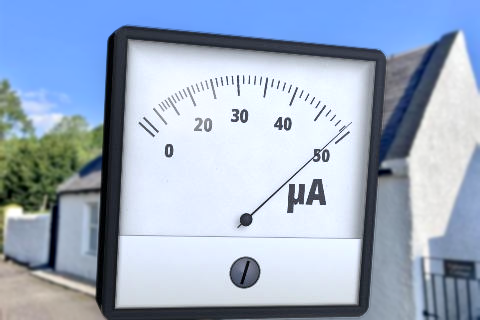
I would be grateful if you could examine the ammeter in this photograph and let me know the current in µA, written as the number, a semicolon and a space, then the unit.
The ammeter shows 49; µA
